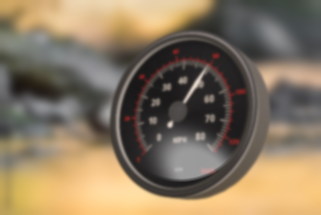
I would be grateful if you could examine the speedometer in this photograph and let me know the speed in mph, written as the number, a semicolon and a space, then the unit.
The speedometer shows 50; mph
